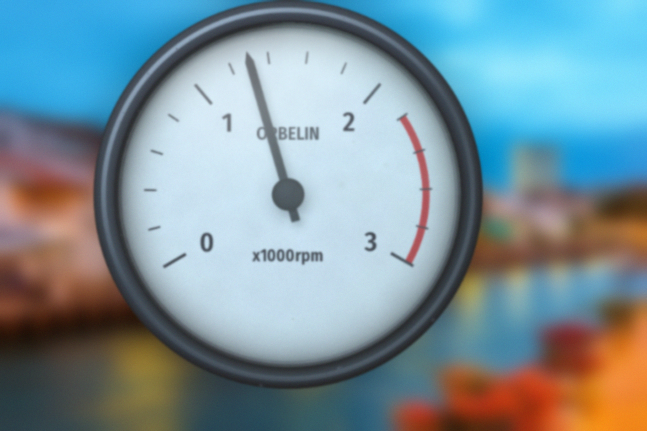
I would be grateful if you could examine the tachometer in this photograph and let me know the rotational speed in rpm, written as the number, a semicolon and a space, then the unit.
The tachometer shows 1300; rpm
